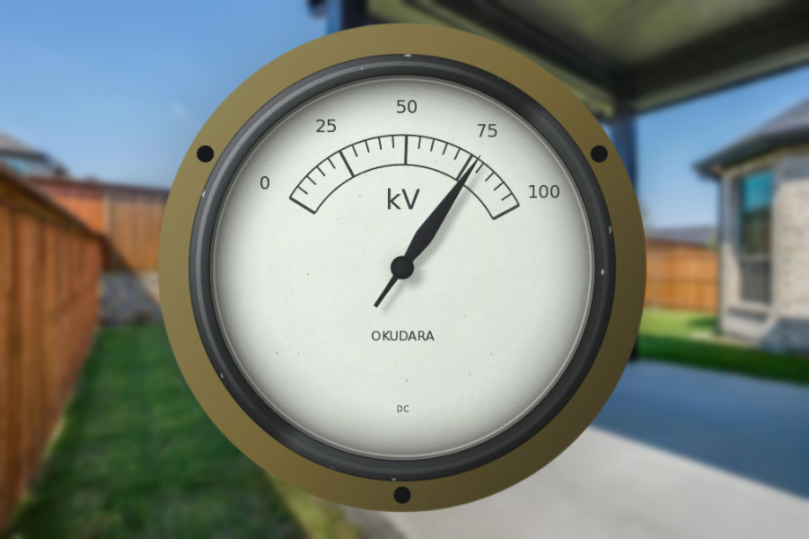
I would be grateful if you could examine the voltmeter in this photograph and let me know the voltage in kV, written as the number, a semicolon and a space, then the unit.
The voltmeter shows 77.5; kV
